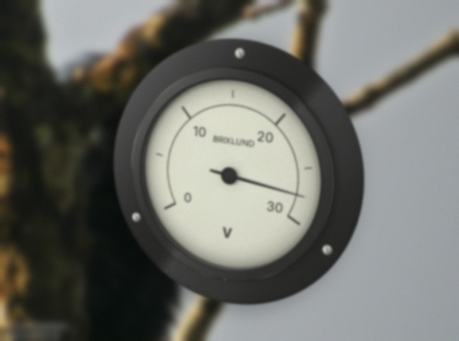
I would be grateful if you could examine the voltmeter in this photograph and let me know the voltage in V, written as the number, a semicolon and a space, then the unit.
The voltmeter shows 27.5; V
